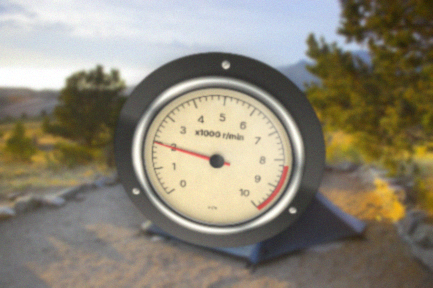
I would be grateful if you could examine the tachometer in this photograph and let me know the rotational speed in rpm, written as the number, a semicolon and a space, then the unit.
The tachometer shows 2000; rpm
